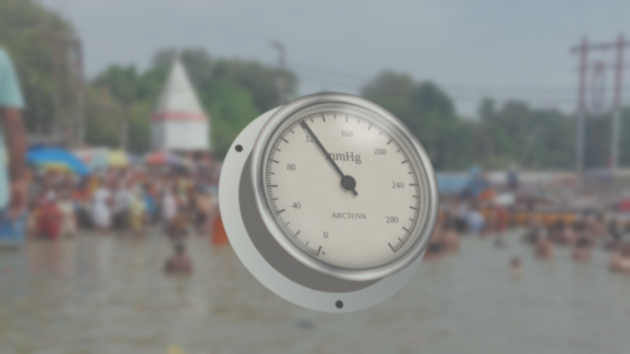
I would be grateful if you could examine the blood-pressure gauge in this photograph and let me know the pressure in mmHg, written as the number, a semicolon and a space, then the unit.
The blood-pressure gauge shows 120; mmHg
